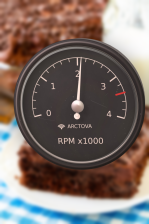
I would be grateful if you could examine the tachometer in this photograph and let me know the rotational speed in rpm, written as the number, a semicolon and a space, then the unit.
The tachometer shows 2100; rpm
